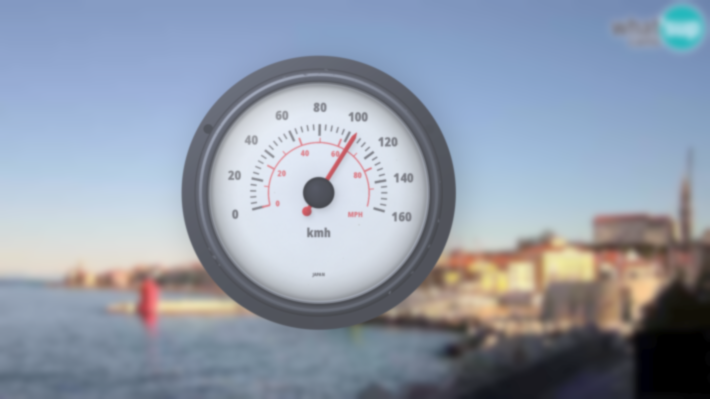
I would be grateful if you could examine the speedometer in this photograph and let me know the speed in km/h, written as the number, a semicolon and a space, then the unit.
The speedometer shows 104; km/h
